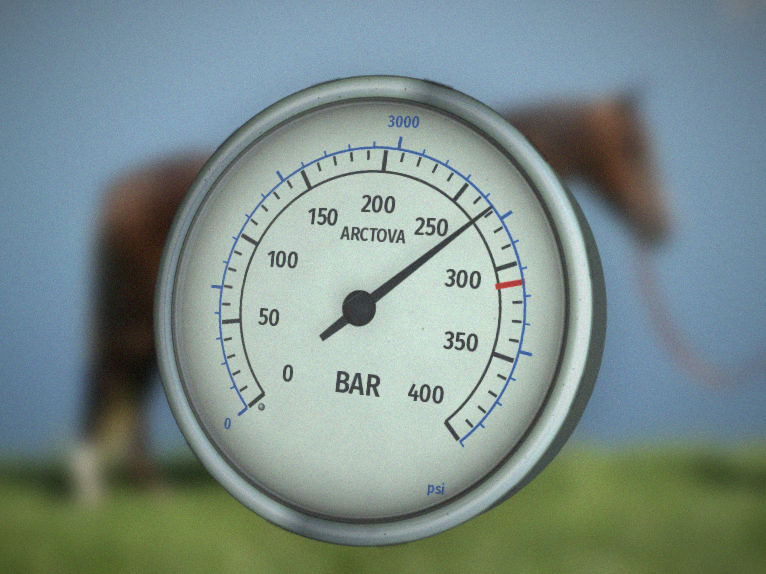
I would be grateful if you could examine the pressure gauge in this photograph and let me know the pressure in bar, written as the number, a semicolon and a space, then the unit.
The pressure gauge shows 270; bar
